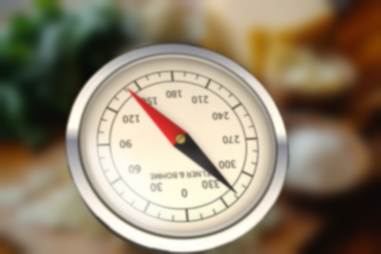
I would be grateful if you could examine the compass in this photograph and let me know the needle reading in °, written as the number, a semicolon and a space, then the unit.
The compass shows 140; °
